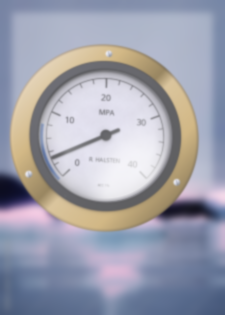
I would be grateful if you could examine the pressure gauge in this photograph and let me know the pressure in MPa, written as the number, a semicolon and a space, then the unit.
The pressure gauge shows 3; MPa
